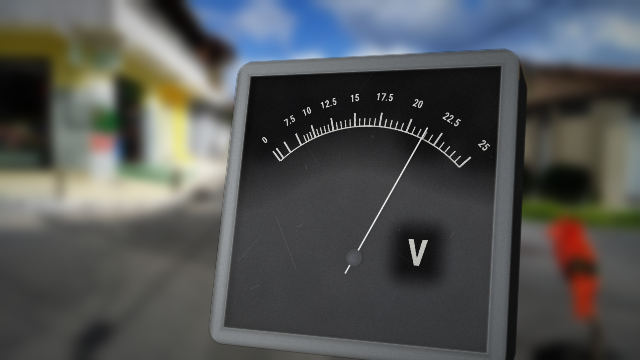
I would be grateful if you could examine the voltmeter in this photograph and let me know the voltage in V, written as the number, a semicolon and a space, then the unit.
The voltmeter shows 21.5; V
